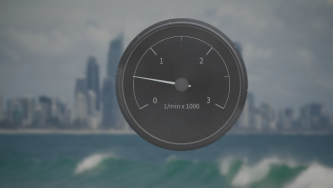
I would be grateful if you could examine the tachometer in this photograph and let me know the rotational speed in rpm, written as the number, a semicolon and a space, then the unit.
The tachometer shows 500; rpm
